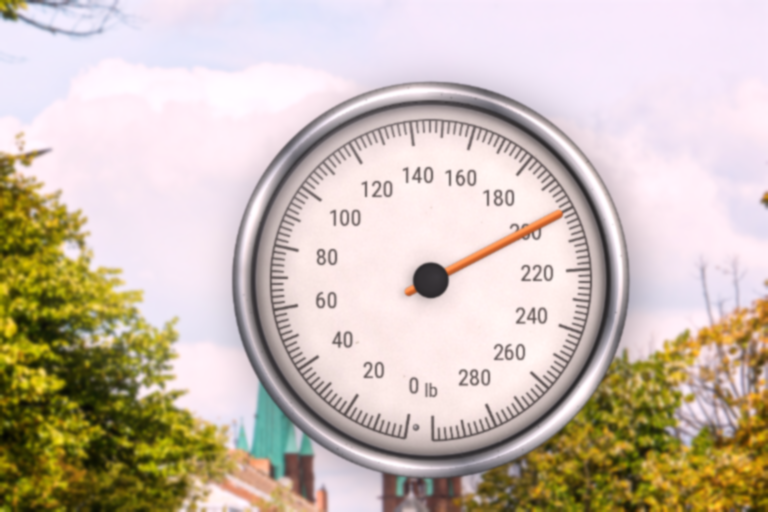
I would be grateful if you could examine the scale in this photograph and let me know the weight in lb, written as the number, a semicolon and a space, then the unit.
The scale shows 200; lb
